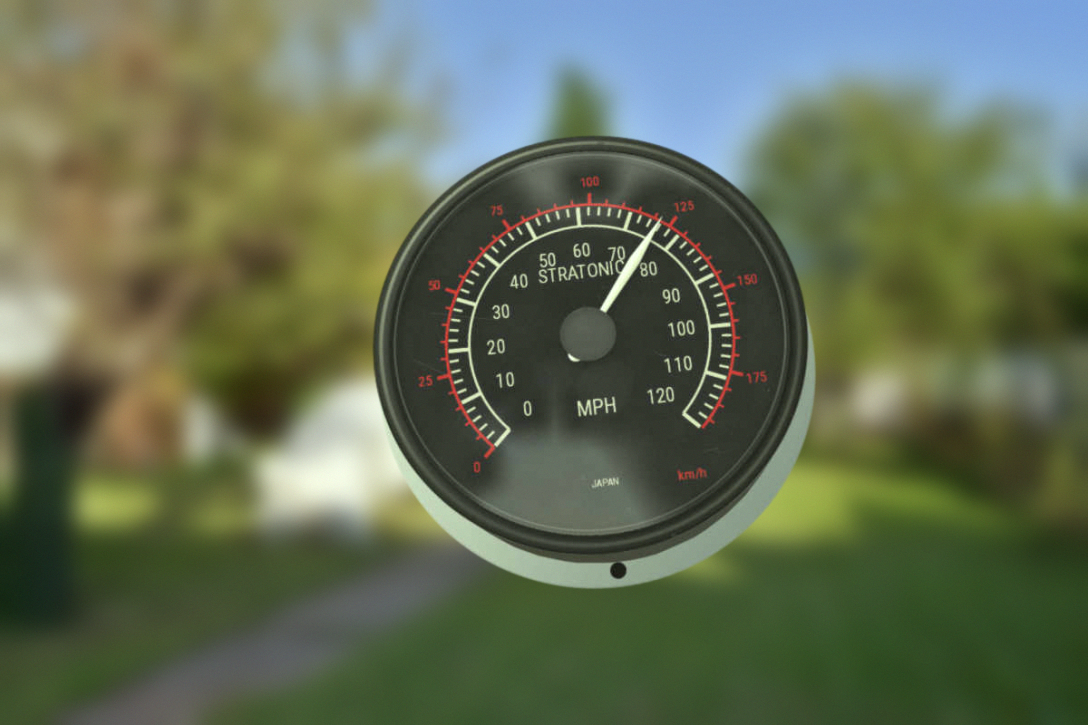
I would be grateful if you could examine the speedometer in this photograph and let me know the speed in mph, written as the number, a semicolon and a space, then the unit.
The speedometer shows 76; mph
